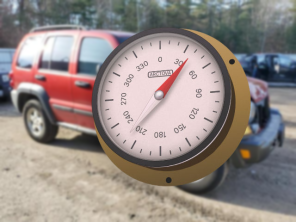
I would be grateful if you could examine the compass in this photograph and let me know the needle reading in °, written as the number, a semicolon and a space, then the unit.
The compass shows 40; °
